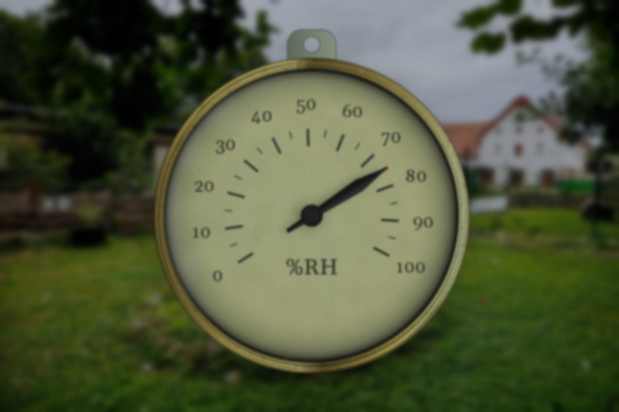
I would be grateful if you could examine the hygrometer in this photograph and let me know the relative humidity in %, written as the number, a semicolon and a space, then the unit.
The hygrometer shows 75; %
